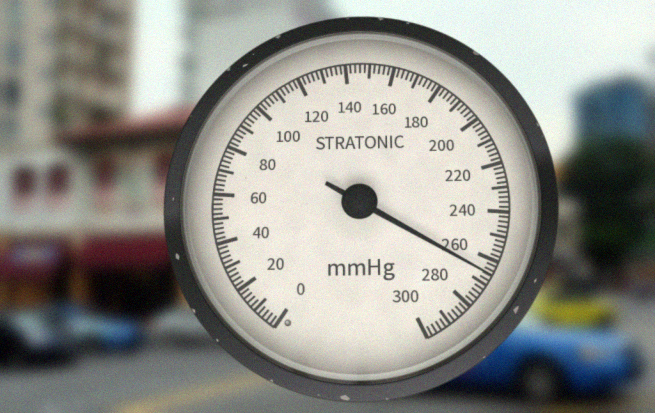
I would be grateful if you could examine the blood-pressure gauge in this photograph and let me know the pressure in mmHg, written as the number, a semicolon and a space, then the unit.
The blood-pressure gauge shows 266; mmHg
